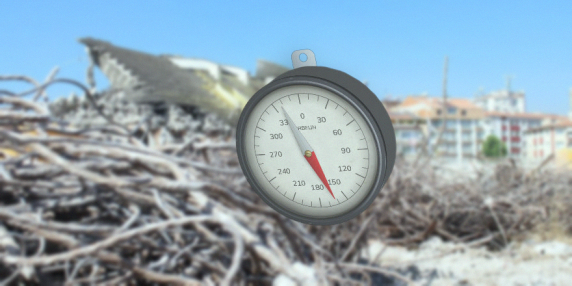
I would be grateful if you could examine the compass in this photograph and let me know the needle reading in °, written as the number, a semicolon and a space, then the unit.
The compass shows 160; °
